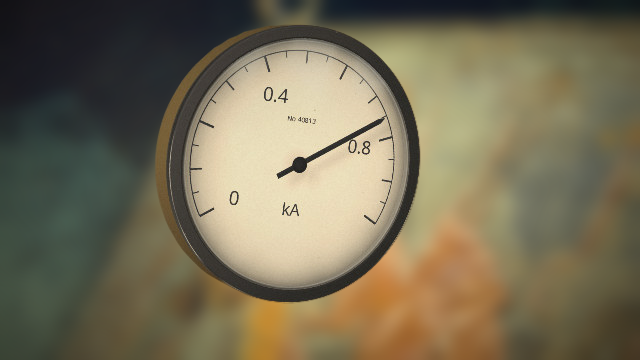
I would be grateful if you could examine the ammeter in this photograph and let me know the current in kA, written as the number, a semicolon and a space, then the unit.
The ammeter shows 0.75; kA
